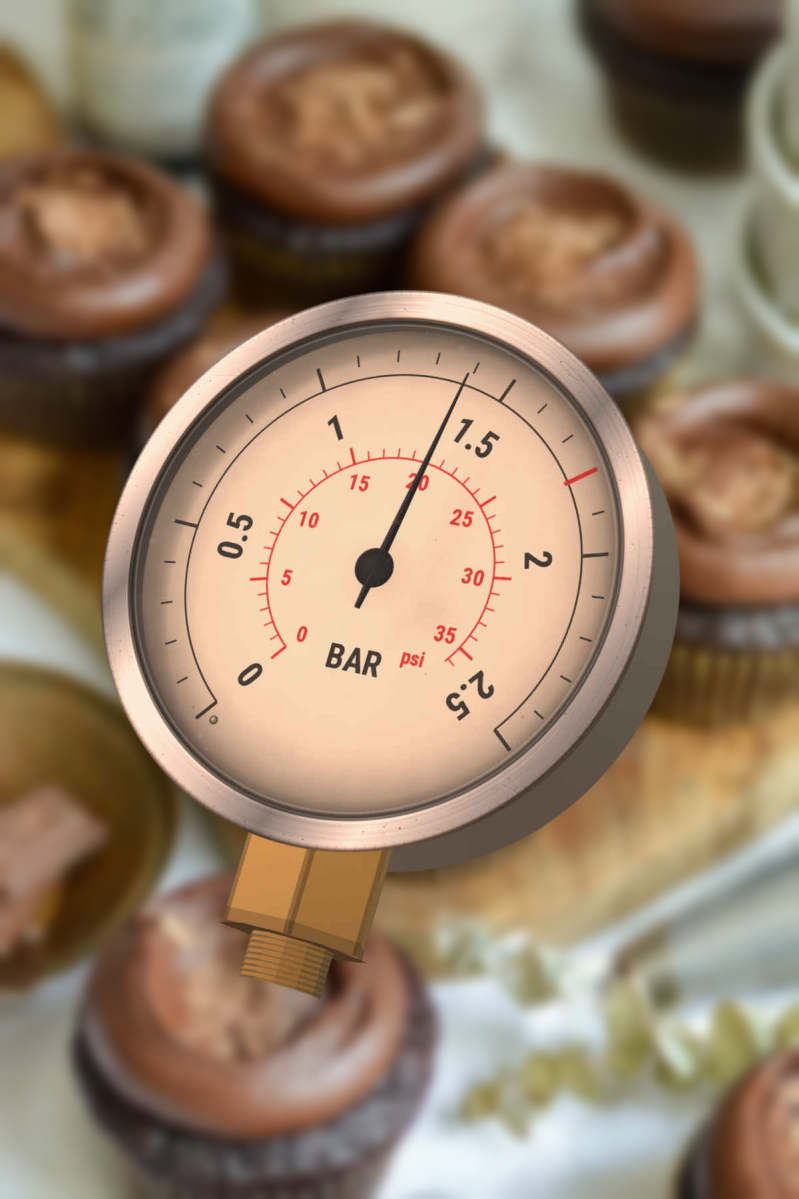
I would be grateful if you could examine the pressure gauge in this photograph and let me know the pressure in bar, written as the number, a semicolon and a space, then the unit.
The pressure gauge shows 1.4; bar
